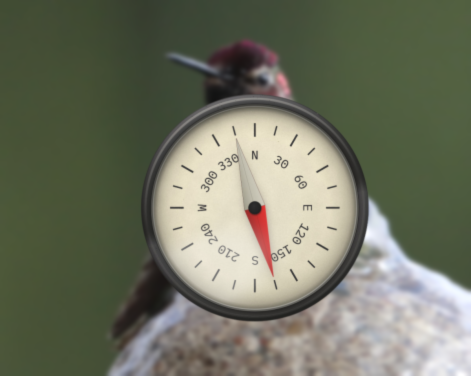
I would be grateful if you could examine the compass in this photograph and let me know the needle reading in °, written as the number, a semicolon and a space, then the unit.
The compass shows 165; °
